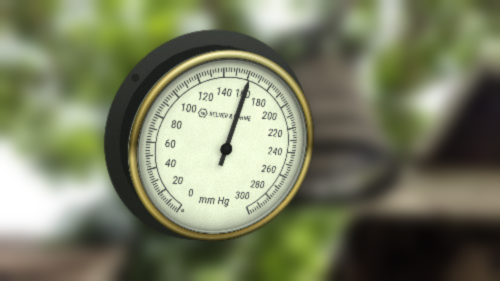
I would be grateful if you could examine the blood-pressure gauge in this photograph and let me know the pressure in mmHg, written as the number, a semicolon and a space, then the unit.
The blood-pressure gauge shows 160; mmHg
